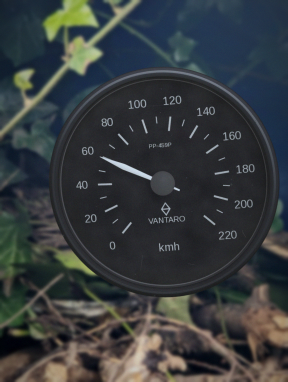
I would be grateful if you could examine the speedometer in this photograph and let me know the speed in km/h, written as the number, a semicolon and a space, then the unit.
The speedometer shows 60; km/h
